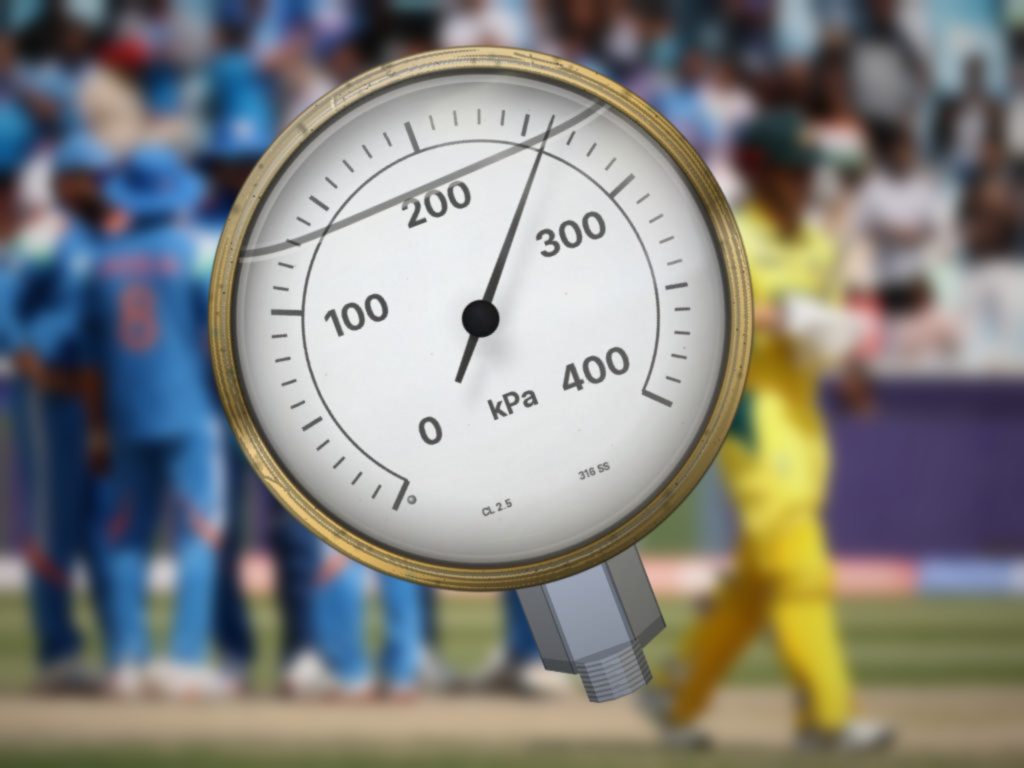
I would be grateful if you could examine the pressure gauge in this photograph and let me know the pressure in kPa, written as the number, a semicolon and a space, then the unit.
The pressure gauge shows 260; kPa
